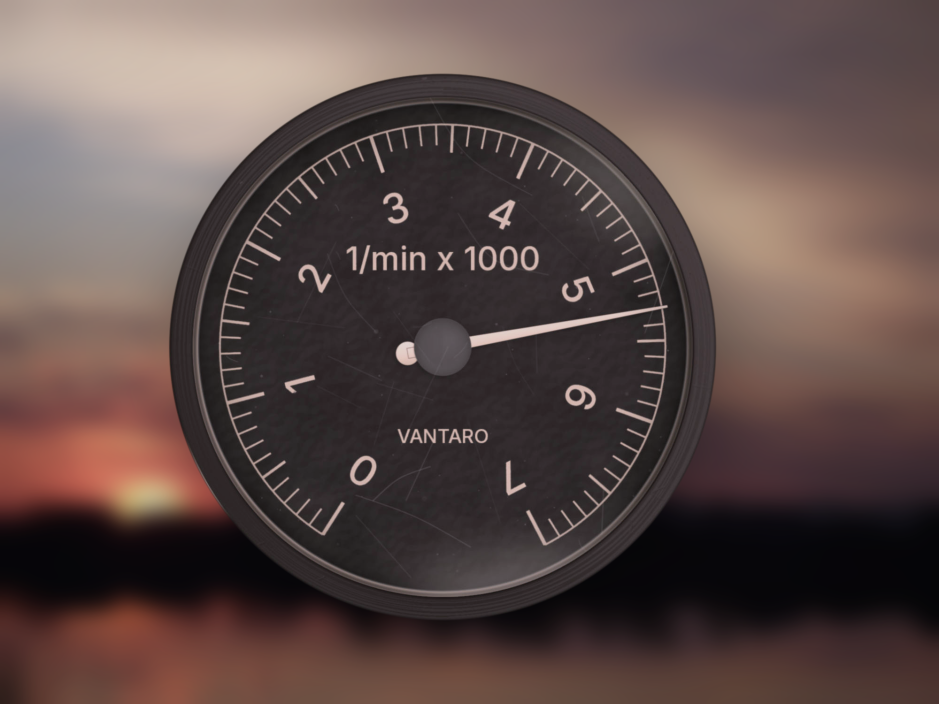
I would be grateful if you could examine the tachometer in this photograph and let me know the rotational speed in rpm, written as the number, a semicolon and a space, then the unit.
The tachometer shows 5300; rpm
